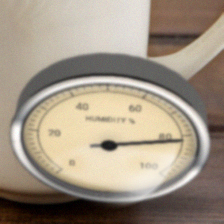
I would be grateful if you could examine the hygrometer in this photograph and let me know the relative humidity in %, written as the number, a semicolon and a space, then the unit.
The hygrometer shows 80; %
